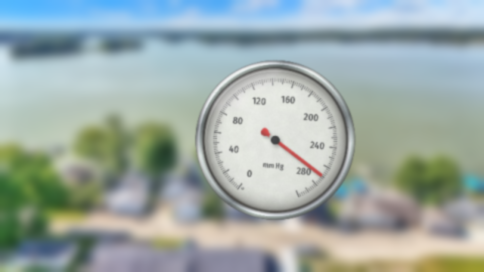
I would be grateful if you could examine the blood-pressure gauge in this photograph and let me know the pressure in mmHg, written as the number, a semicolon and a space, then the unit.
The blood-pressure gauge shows 270; mmHg
